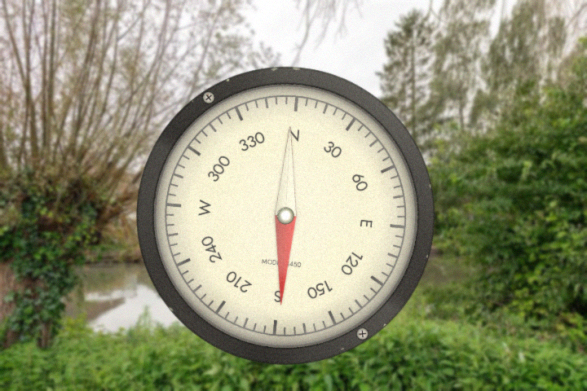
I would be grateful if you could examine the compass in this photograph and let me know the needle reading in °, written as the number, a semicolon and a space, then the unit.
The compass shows 177.5; °
